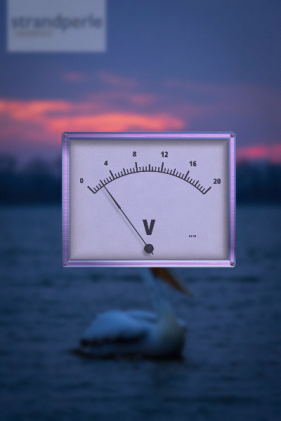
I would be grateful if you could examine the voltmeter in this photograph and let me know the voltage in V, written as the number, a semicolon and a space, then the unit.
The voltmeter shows 2; V
